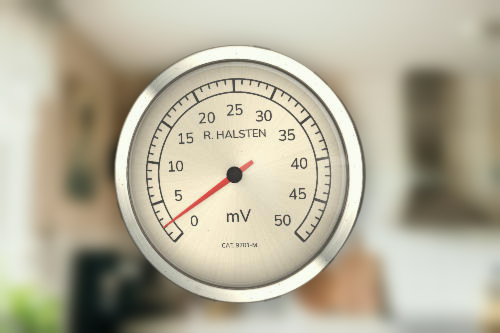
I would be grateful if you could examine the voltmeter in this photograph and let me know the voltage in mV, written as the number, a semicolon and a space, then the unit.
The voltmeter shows 2; mV
